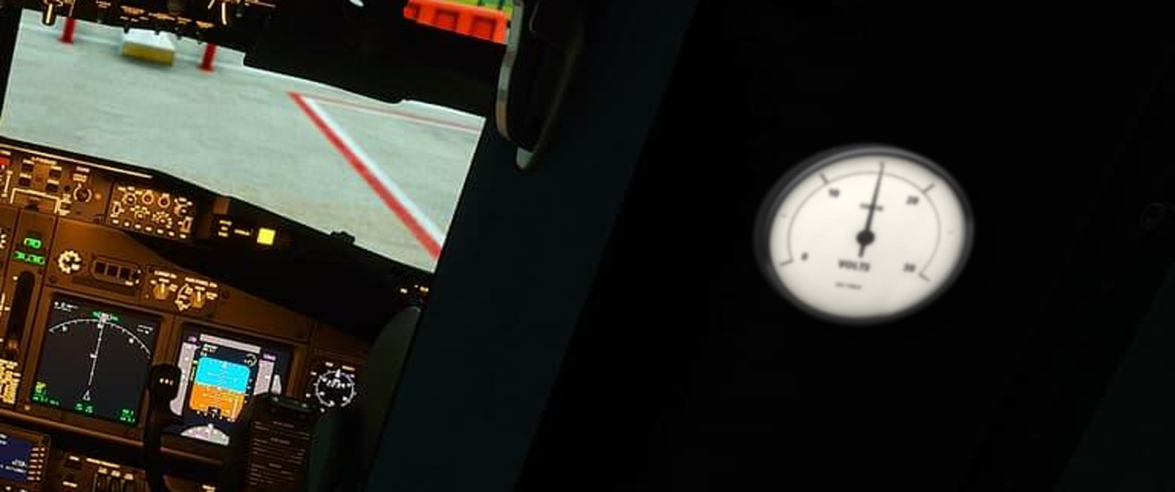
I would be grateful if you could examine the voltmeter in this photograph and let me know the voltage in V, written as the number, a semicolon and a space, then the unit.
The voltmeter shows 15; V
